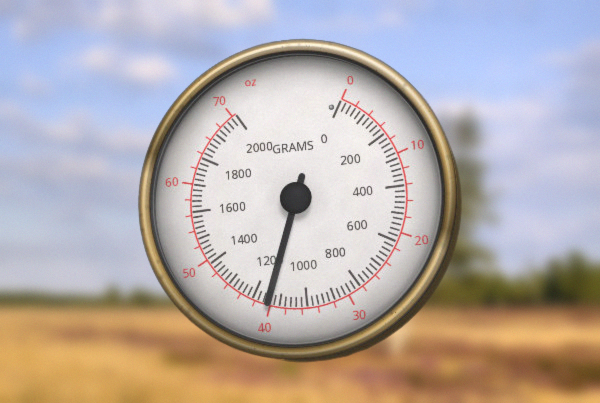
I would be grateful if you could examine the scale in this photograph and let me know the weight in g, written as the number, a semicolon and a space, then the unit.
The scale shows 1140; g
